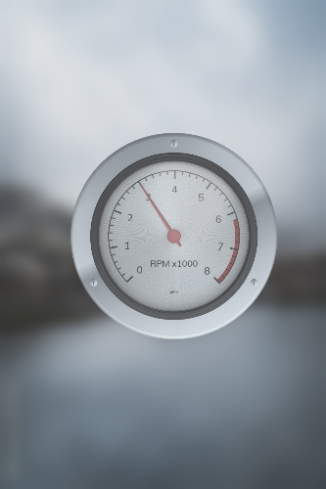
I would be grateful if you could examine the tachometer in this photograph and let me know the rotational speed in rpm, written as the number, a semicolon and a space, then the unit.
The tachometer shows 3000; rpm
